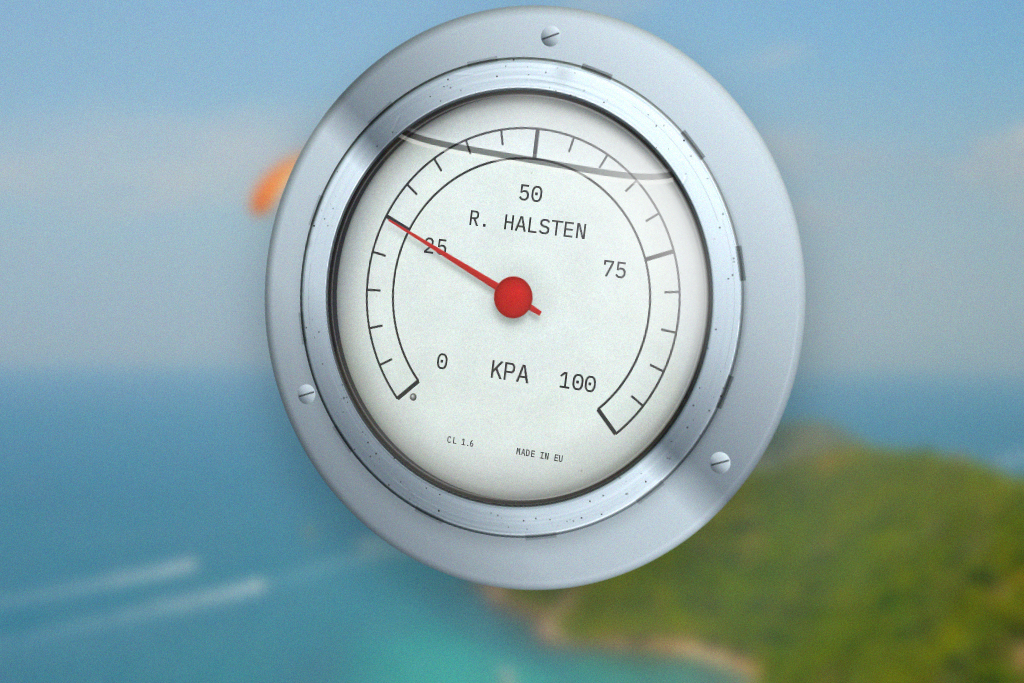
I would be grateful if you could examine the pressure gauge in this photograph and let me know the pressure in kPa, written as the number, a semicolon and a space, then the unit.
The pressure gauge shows 25; kPa
